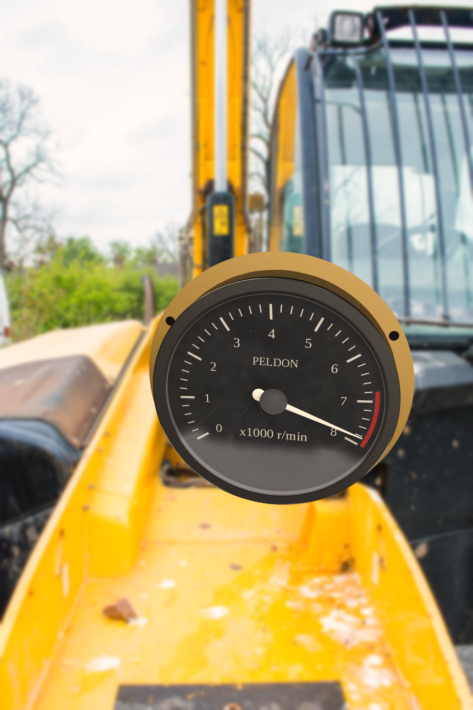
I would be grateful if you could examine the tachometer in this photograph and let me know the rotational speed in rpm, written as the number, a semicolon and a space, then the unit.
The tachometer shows 7800; rpm
